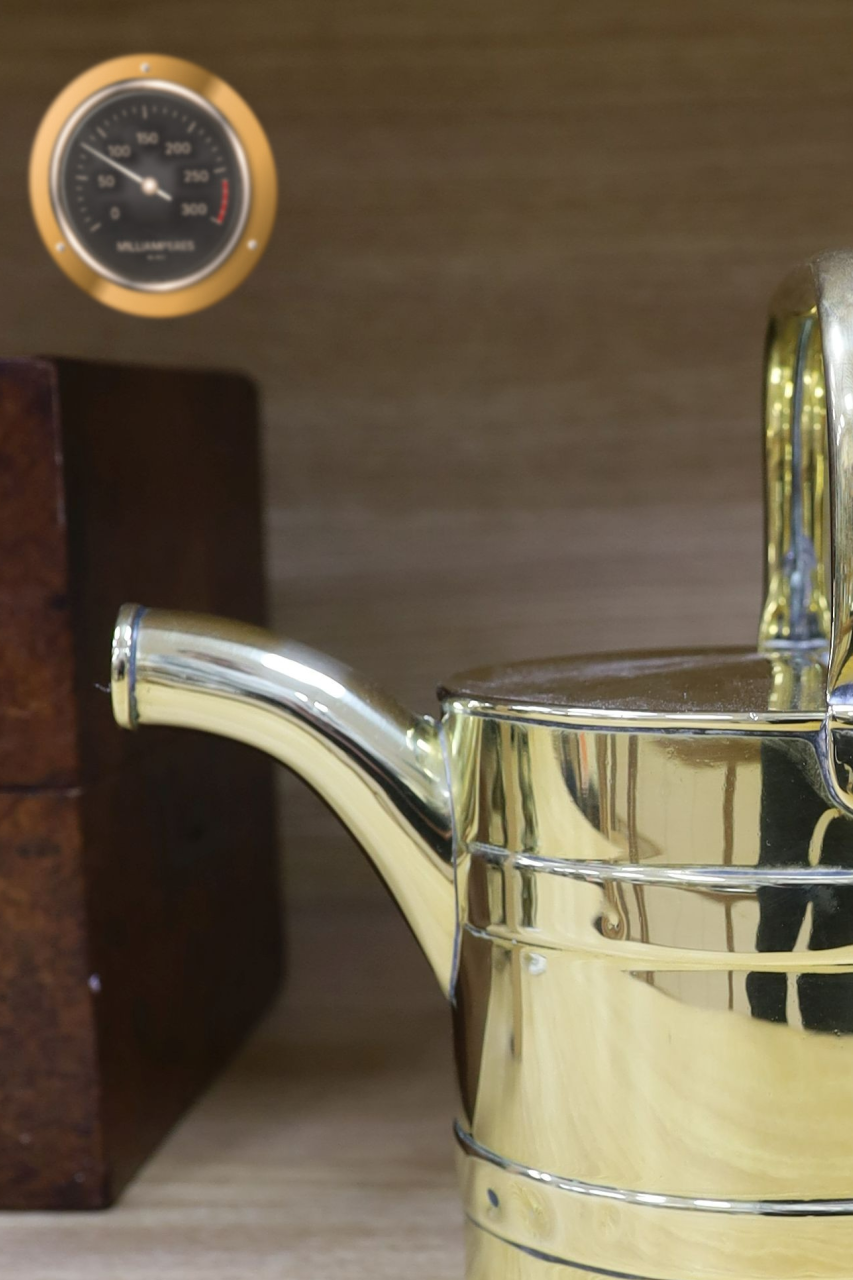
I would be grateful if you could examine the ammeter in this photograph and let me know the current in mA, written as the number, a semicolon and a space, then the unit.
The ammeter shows 80; mA
